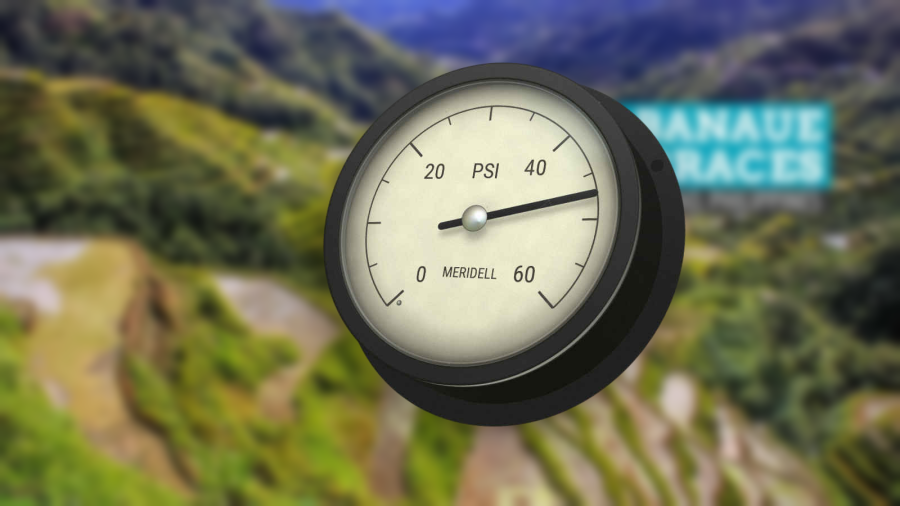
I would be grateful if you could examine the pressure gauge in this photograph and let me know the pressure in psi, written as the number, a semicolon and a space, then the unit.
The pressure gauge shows 47.5; psi
